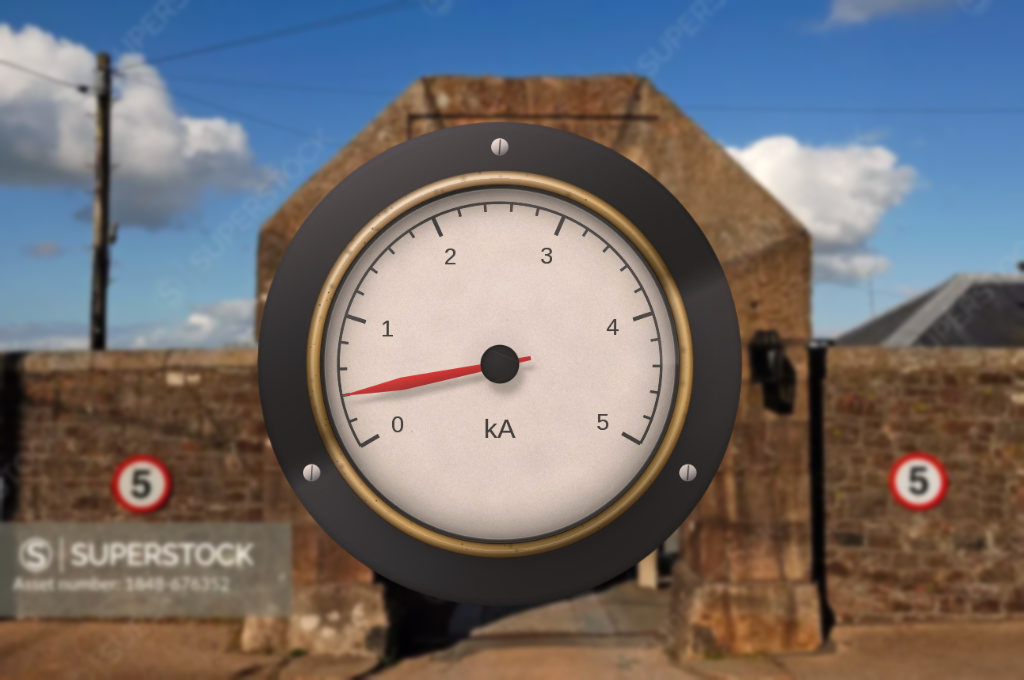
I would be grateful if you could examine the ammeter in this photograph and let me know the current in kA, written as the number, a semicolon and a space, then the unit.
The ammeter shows 0.4; kA
